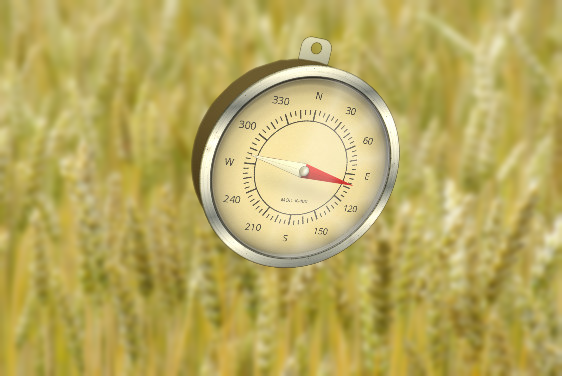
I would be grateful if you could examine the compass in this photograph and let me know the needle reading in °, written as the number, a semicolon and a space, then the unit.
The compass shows 100; °
